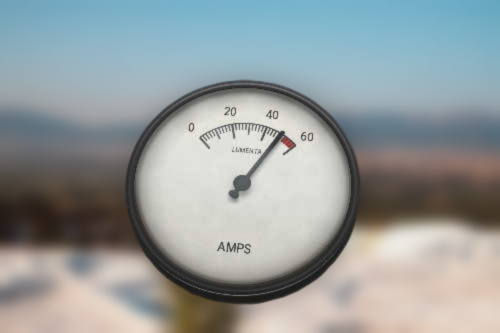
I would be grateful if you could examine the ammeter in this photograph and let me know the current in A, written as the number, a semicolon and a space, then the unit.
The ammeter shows 50; A
